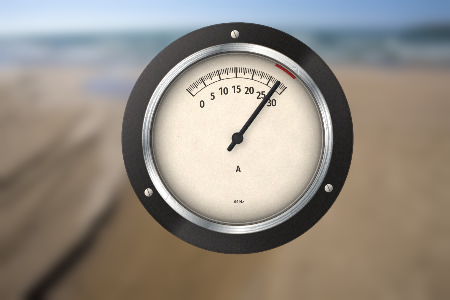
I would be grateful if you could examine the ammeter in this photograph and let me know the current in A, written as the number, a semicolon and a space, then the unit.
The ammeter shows 27.5; A
